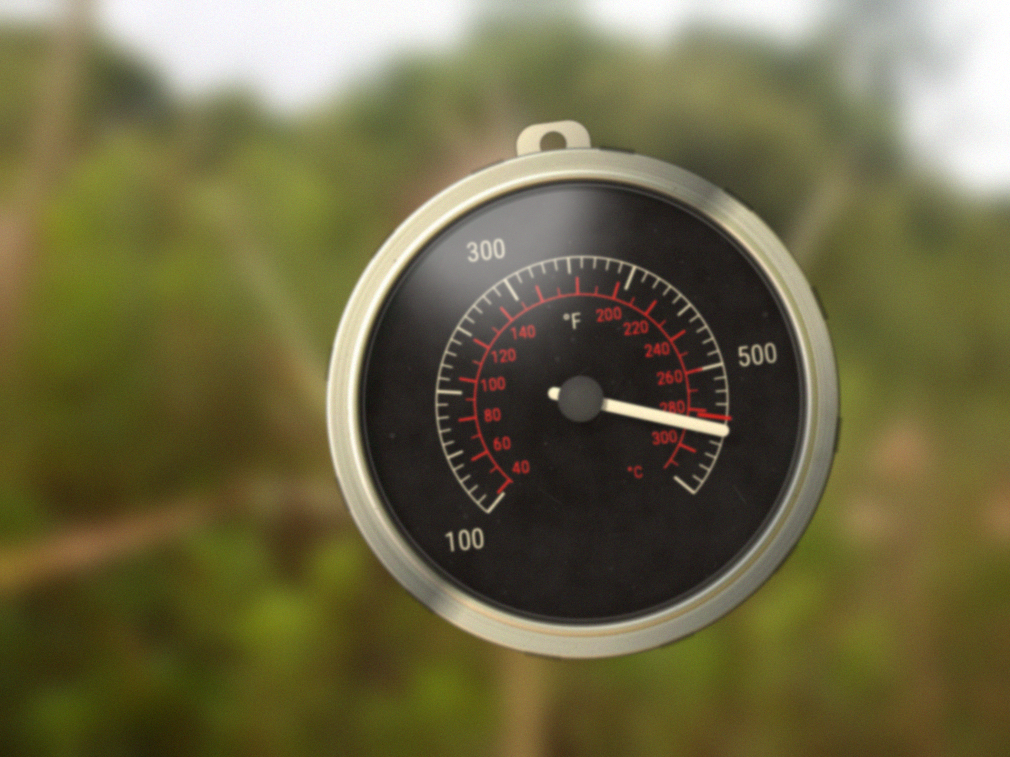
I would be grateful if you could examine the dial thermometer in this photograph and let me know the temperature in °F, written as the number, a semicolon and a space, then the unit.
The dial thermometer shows 550; °F
